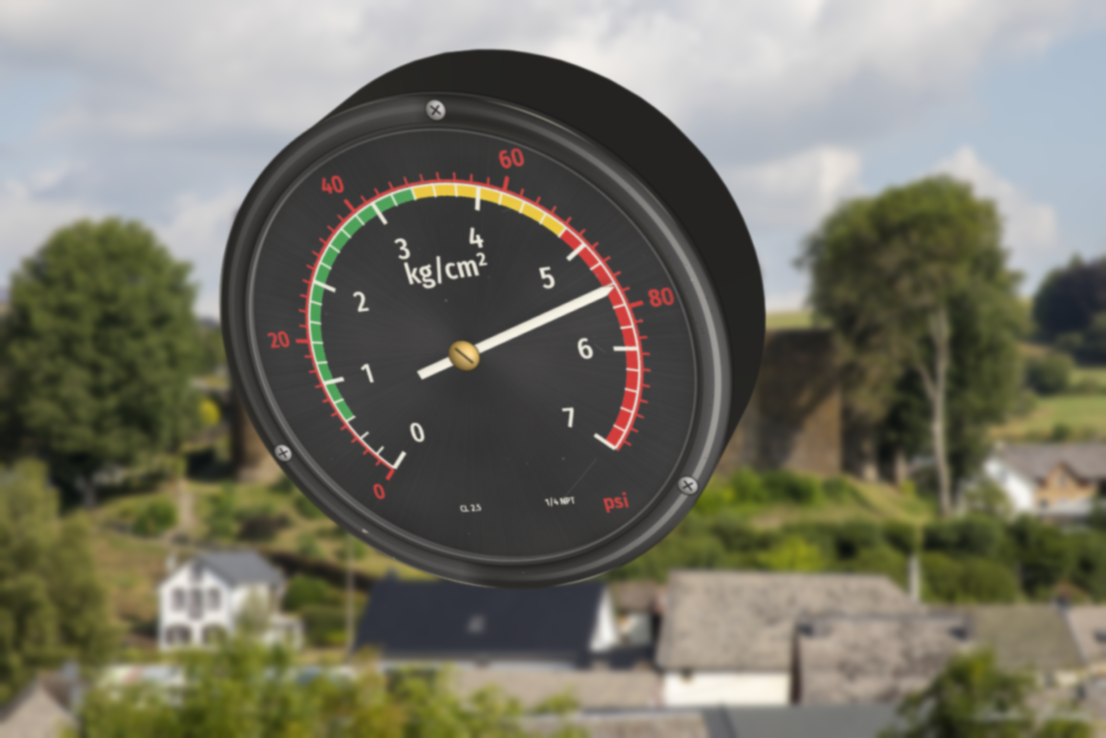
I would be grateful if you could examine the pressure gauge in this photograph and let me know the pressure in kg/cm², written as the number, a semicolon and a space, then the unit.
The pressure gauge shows 5.4; kg/cm²
